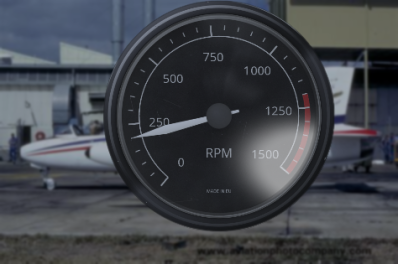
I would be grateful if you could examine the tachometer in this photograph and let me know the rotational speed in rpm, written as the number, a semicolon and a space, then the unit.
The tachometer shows 200; rpm
